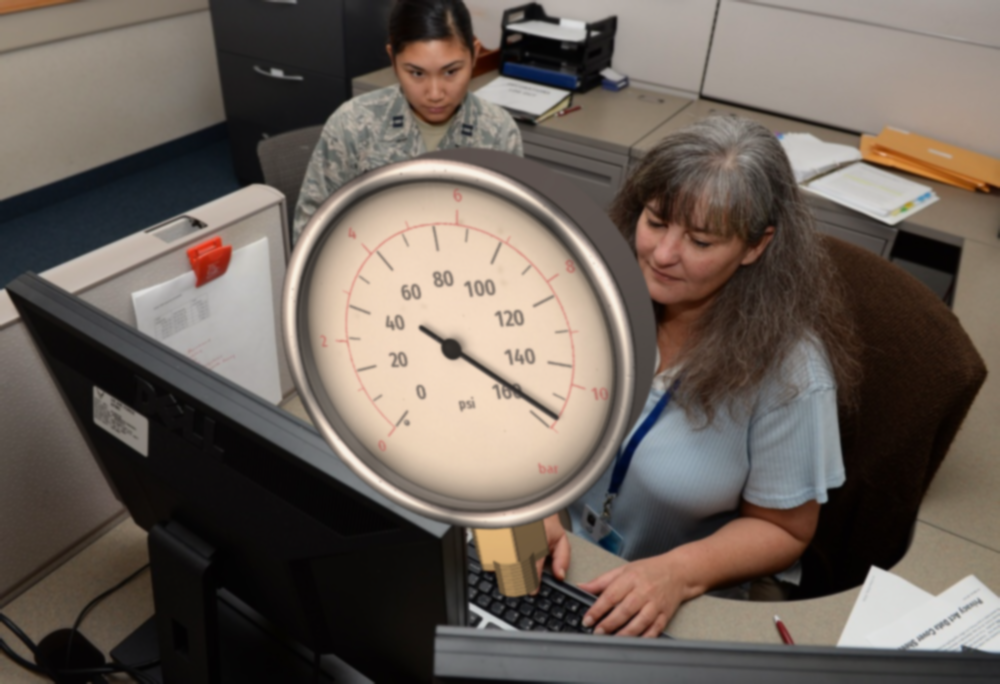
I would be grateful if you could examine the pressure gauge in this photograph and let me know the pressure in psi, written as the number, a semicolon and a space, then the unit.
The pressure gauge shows 155; psi
